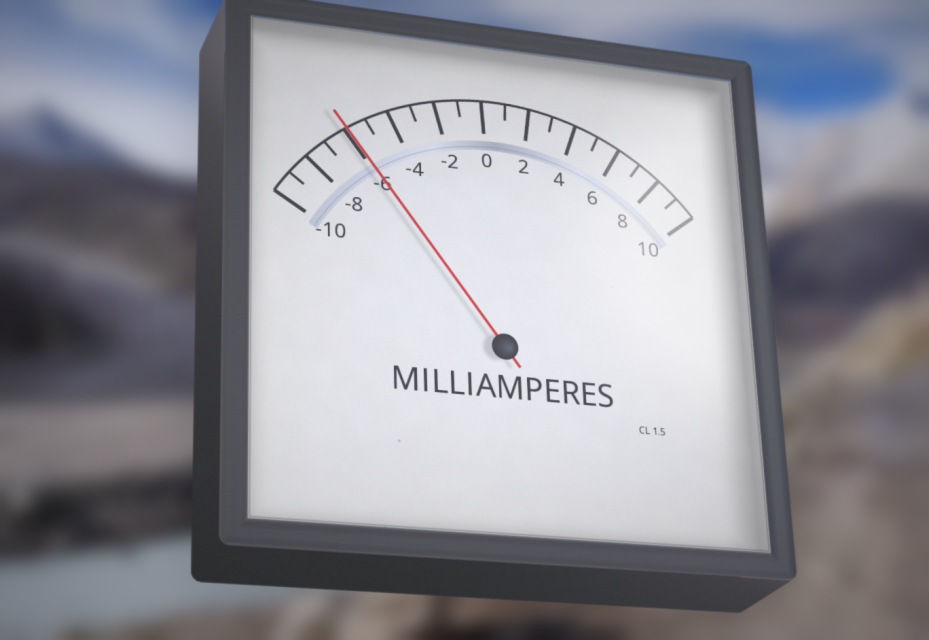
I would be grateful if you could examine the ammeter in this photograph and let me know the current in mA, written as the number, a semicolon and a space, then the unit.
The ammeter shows -6; mA
